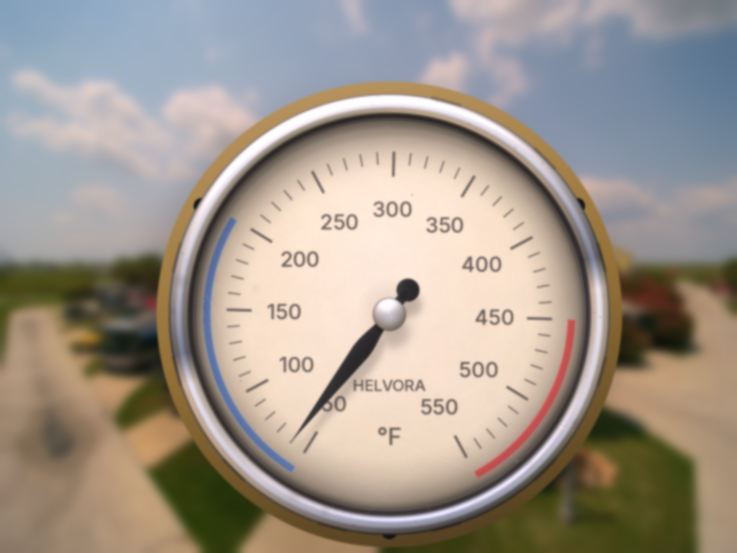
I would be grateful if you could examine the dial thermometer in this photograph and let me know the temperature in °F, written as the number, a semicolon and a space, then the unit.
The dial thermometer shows 60; °F
